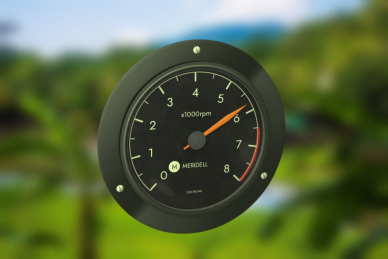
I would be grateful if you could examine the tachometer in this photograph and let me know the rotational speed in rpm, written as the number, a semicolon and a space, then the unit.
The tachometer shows 5750; rpm
